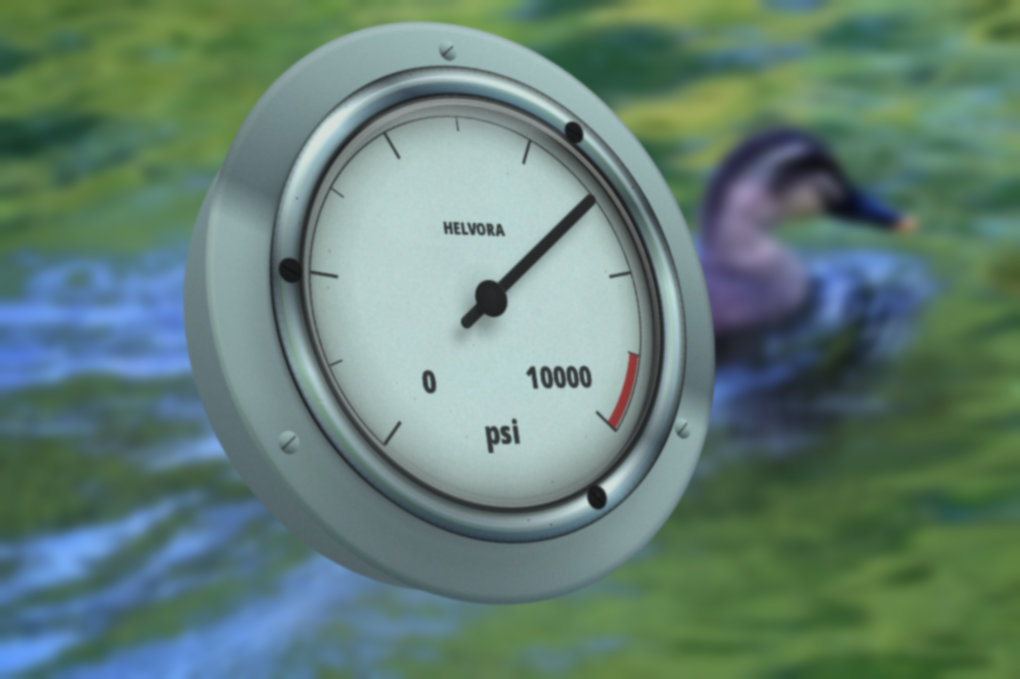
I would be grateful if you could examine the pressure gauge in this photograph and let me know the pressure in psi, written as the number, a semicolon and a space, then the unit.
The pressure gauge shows 7000; psi
